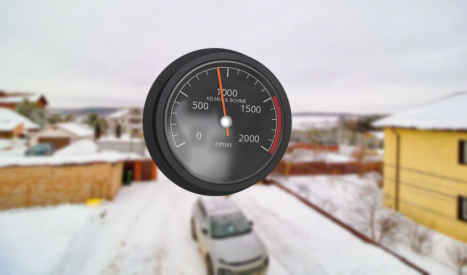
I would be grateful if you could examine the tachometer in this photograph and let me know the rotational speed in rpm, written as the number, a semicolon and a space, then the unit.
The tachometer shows 900; rpm
